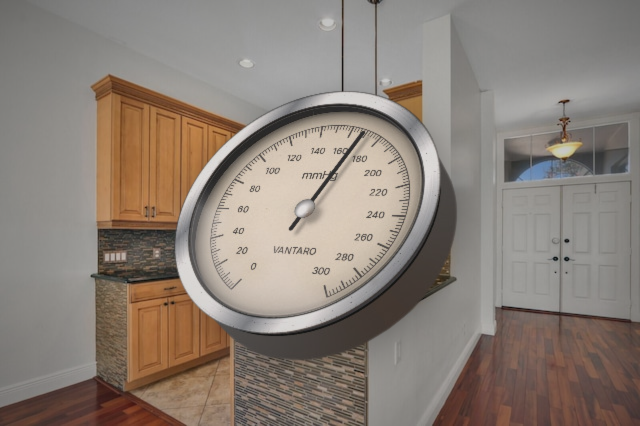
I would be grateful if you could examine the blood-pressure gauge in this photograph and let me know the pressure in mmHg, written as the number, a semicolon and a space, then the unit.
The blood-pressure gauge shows 170; mmHg
